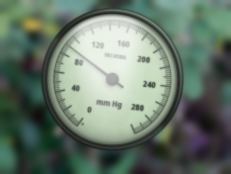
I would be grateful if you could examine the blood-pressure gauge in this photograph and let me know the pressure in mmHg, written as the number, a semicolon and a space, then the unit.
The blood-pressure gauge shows 90; mmHg
